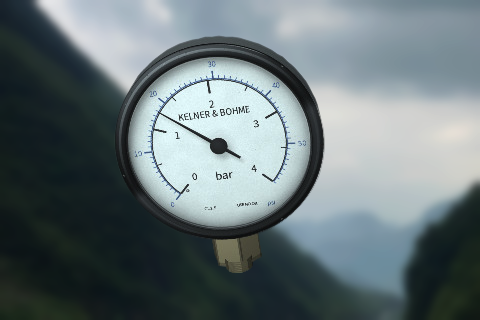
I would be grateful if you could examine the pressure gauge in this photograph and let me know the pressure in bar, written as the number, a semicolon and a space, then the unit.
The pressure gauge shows 1.25; bar
